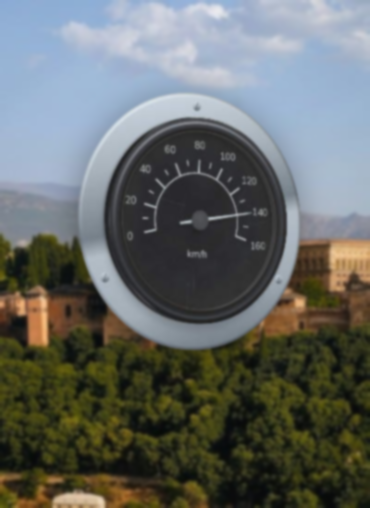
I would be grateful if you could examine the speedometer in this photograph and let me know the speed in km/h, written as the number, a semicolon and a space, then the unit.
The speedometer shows 140; km/h
